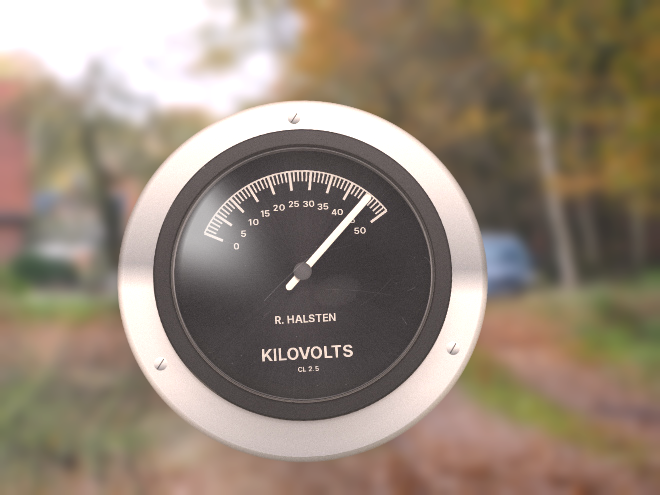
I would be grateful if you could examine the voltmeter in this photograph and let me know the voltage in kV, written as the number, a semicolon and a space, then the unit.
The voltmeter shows 45; kV
